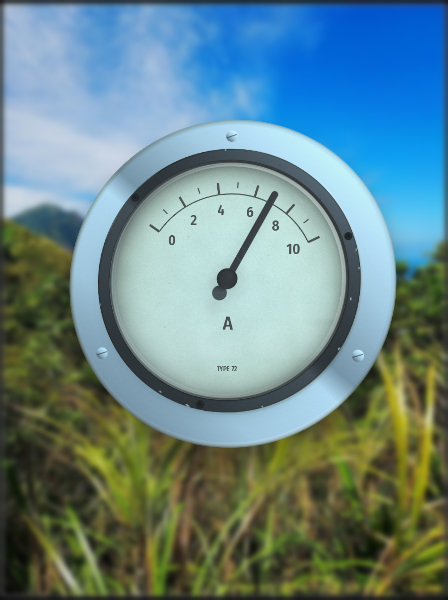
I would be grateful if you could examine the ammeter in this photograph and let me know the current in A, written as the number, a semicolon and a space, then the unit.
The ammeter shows 7; A
